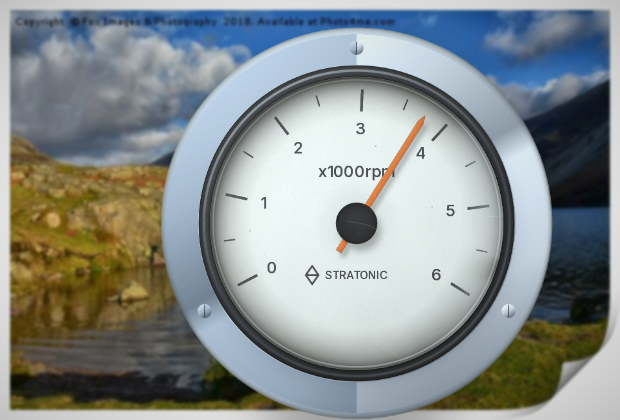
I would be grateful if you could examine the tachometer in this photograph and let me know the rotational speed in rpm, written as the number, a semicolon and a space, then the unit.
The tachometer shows 3750; rpm
